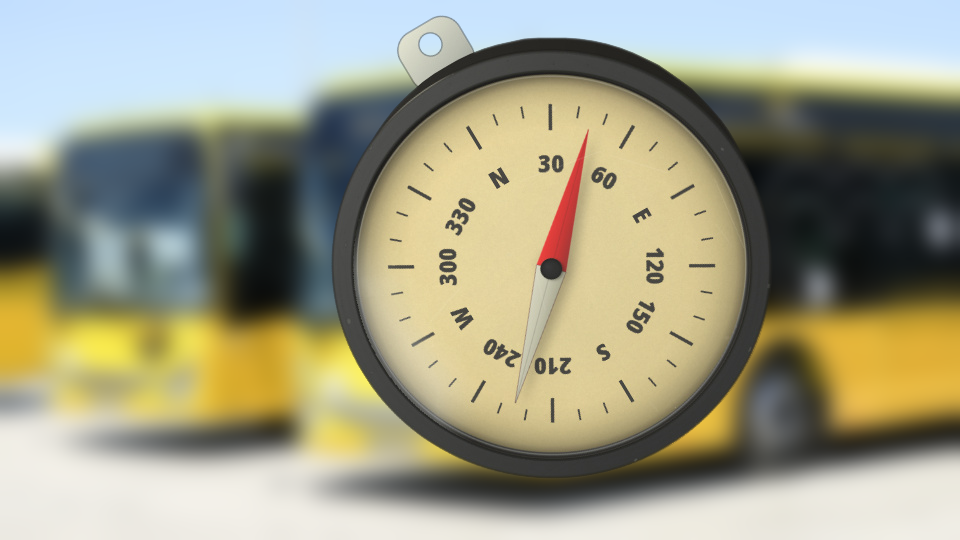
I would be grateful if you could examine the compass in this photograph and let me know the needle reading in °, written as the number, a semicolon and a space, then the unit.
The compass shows 45; °
